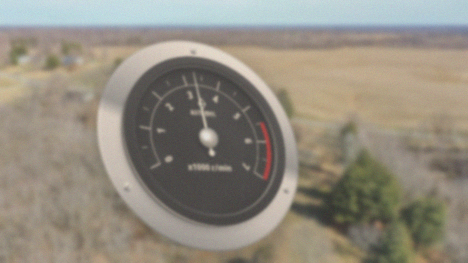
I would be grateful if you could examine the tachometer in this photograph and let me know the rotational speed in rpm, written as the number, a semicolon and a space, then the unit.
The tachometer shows 3250; rpm
